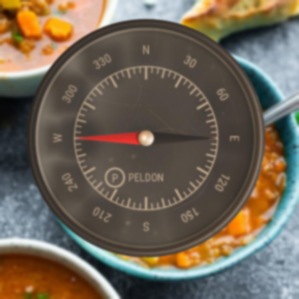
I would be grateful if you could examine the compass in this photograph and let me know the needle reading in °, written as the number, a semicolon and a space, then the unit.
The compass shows 270; °
